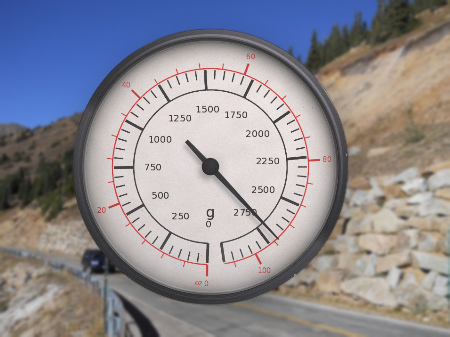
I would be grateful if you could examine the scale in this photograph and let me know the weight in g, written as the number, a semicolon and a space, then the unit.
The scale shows 2700; g
